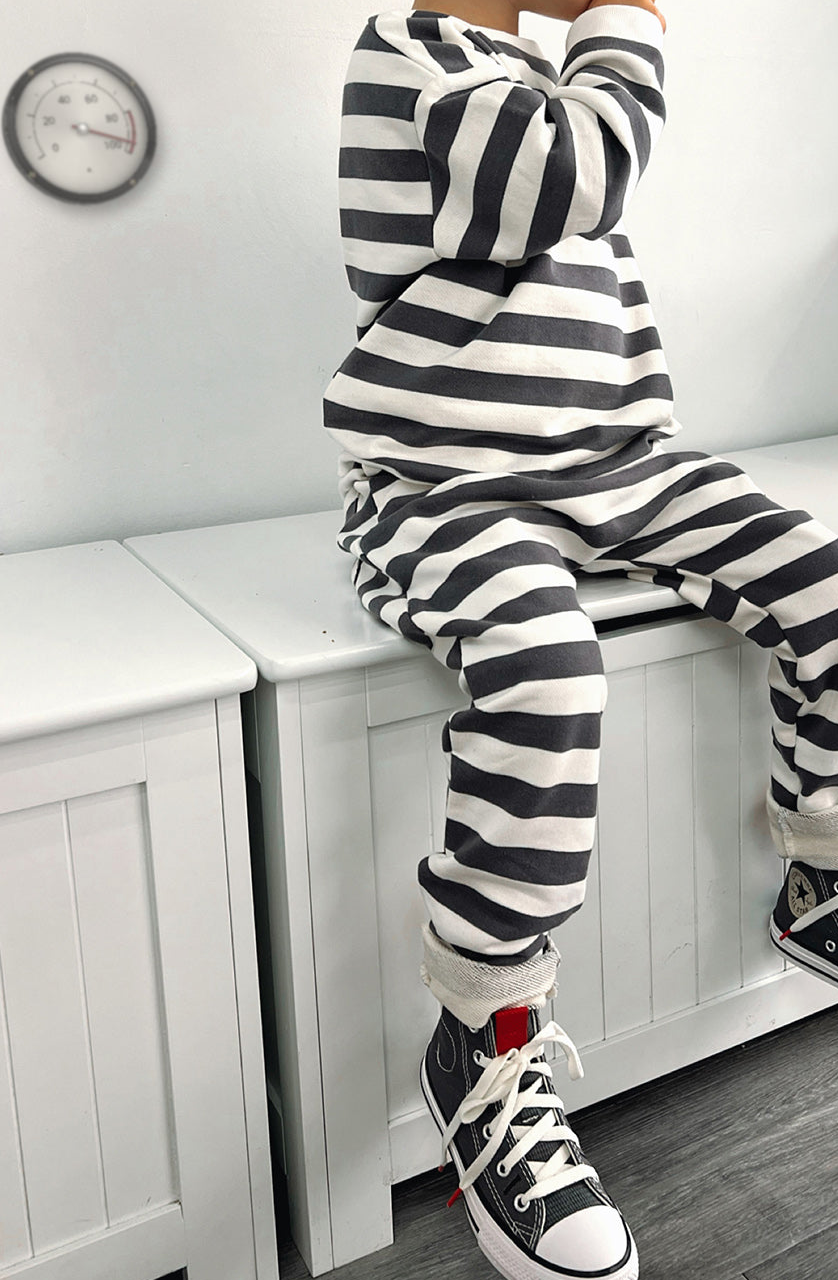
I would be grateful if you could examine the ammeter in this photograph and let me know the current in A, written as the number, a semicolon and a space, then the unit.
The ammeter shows 95; A
